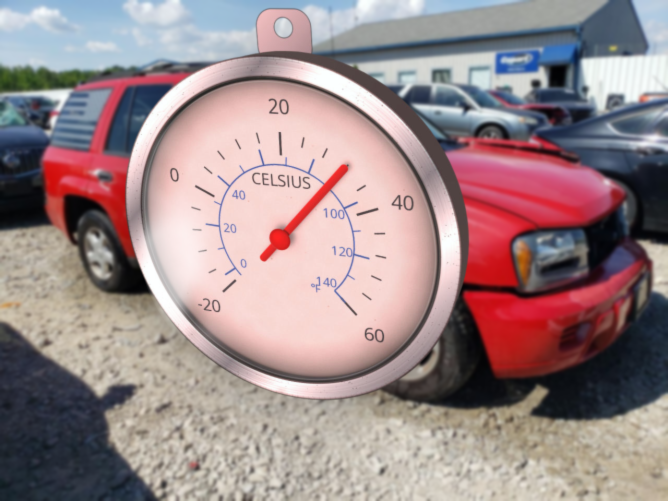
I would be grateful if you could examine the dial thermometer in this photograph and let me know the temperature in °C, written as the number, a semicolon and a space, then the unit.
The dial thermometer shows 32; °C
